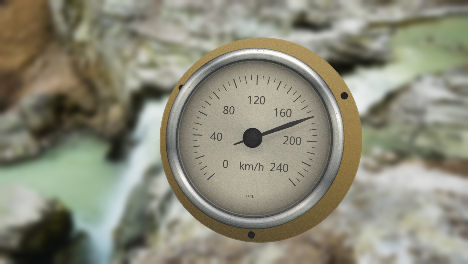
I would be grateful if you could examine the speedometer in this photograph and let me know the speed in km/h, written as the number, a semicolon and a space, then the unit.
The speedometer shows 180; km/h
